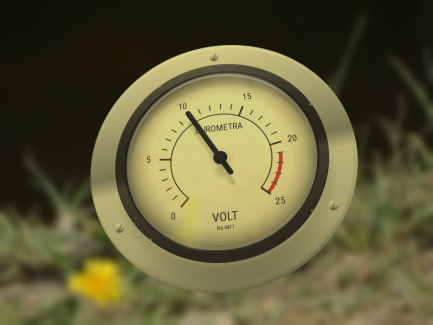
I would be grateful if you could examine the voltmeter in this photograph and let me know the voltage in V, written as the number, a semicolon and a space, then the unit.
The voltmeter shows 10; V
